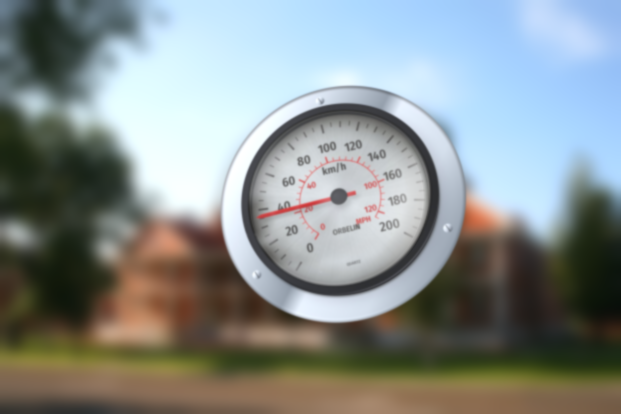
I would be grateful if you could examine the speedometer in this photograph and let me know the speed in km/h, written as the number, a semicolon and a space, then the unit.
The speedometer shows 35; km/h
